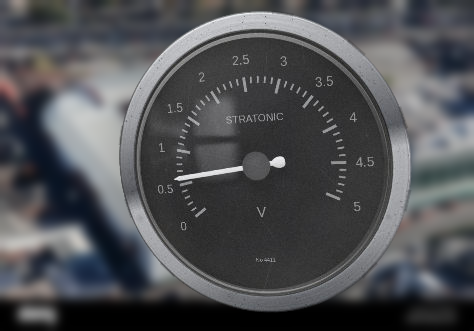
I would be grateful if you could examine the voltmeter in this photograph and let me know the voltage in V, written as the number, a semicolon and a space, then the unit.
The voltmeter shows 0.6; V
